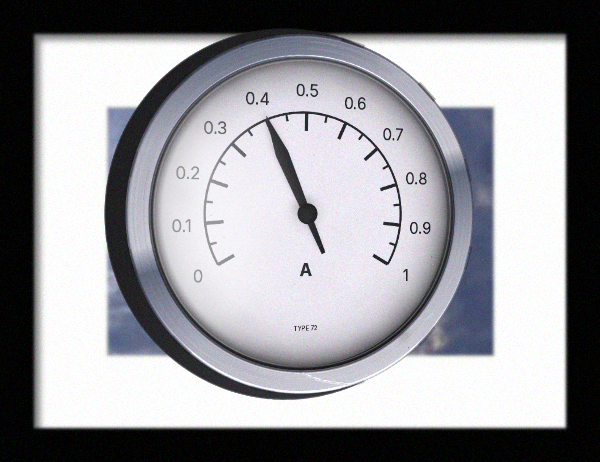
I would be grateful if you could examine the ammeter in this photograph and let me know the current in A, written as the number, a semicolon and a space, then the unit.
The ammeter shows 0.4; A
